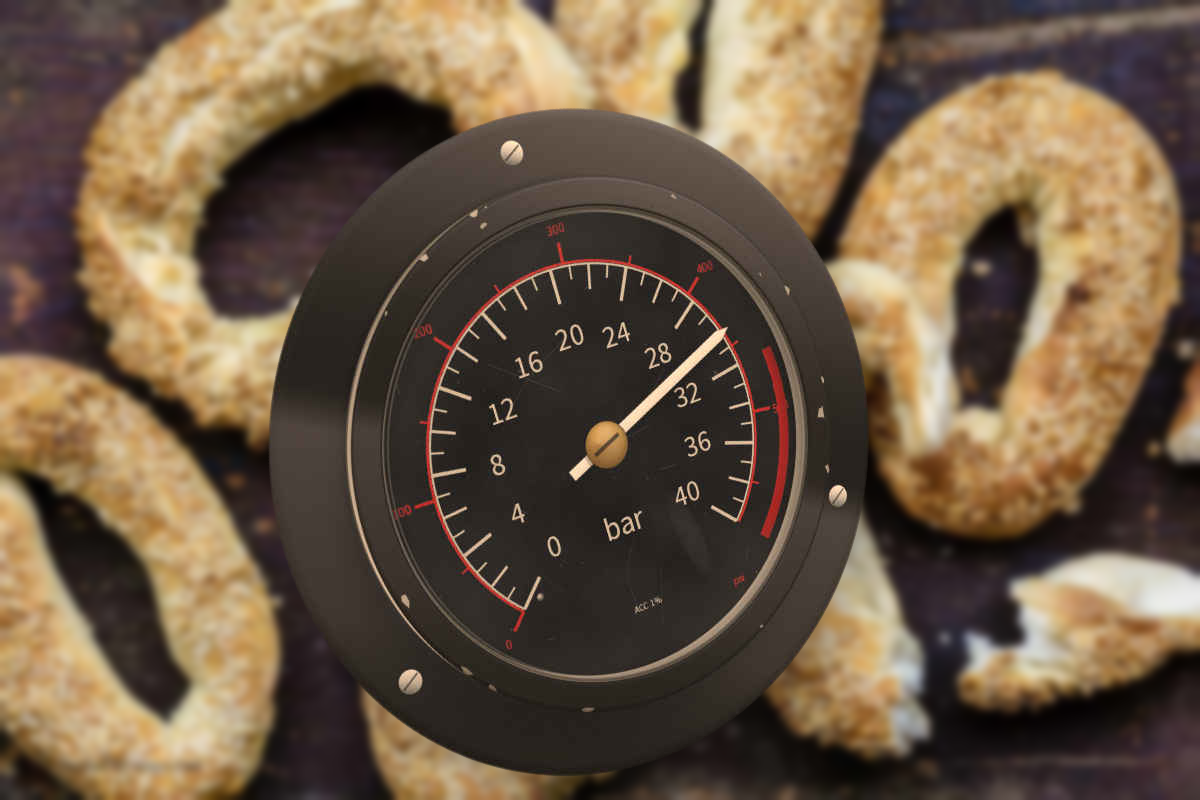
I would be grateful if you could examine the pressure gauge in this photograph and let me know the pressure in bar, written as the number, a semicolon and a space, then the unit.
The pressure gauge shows 30; bar
